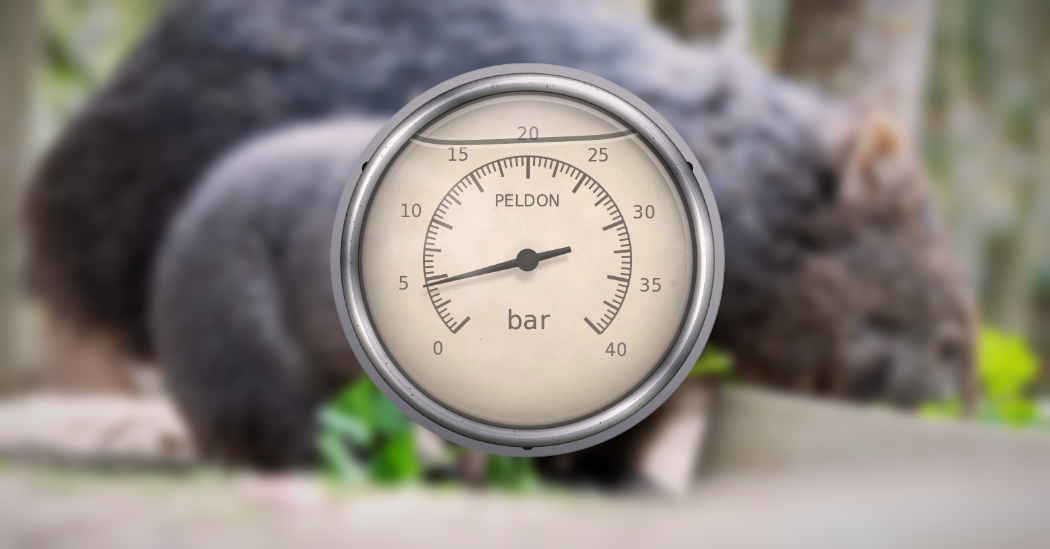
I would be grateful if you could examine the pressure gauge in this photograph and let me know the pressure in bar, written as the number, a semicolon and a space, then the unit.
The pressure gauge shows 4.5; bar
